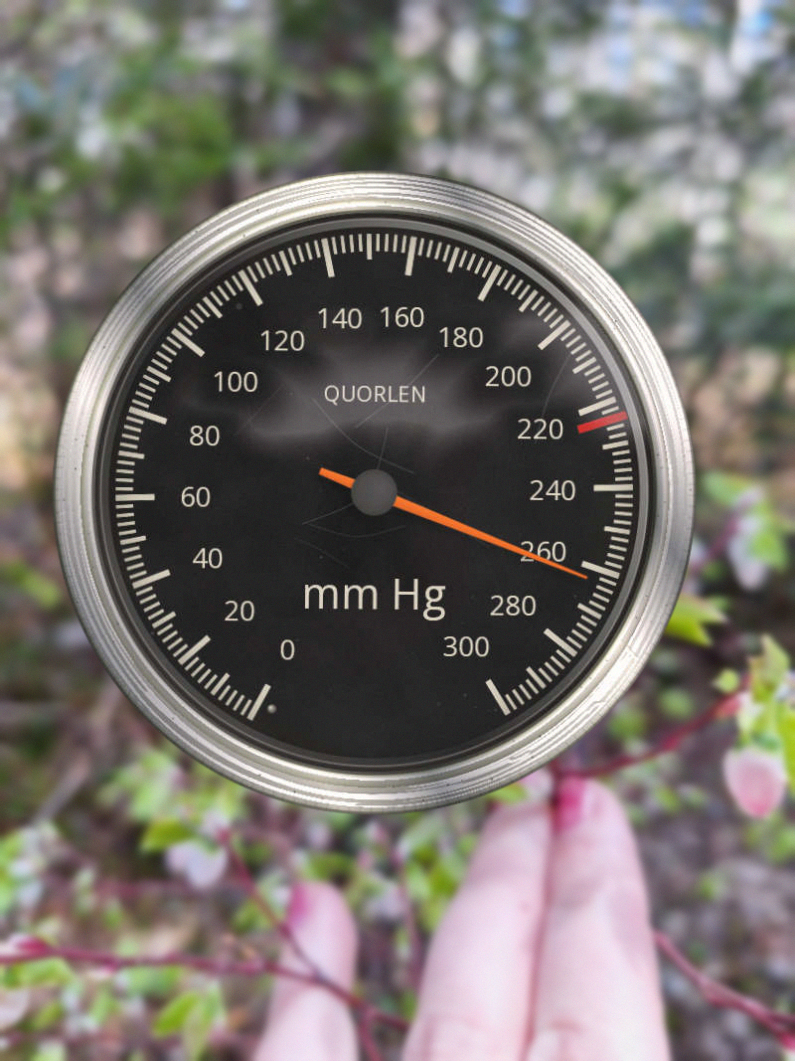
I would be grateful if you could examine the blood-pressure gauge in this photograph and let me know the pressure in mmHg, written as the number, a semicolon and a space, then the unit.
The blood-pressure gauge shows 263; mmHg
